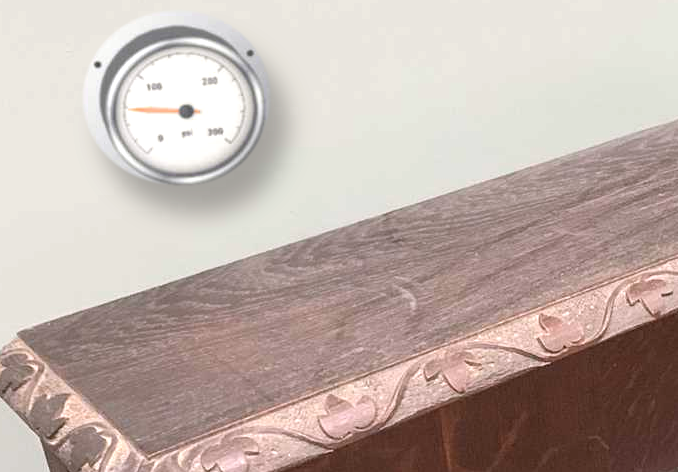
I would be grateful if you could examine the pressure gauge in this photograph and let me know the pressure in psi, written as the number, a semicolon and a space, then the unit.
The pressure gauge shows 60; psi
